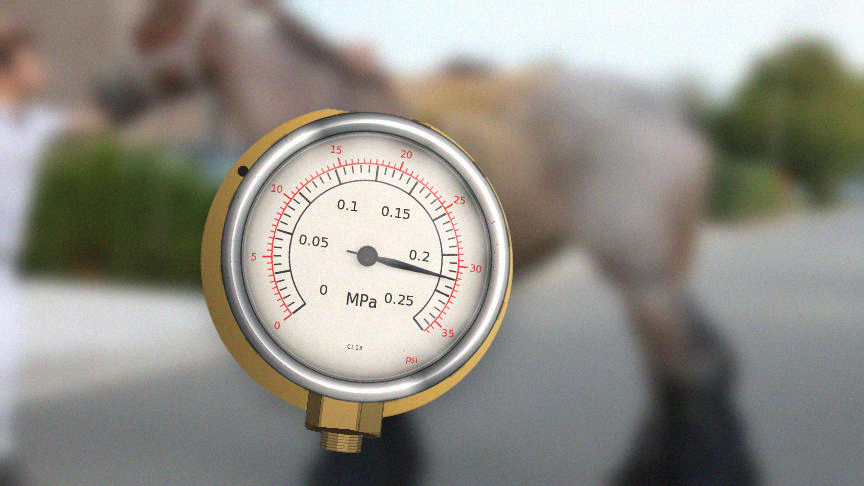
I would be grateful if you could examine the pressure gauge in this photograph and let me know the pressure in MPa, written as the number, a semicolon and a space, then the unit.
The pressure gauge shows 0.215; MPa
